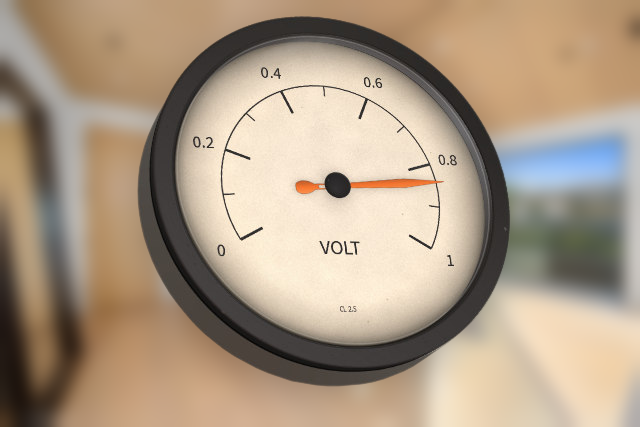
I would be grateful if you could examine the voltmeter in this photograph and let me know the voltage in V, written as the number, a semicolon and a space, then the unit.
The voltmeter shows 0.85; V
